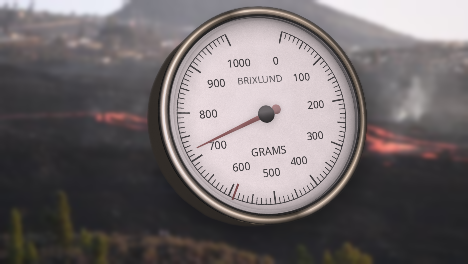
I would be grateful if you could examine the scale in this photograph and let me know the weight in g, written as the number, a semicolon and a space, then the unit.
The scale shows 720; g
